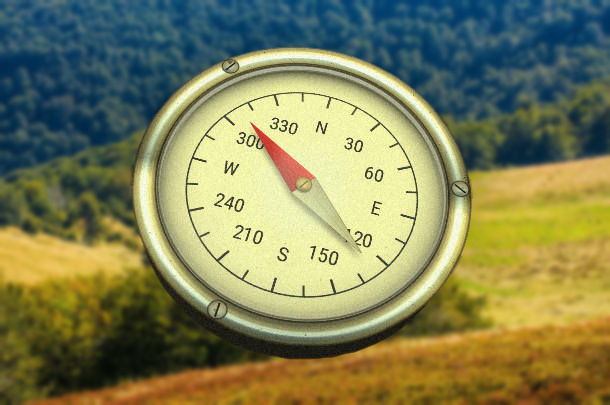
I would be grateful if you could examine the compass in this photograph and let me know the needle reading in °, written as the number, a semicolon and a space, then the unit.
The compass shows 307.5; °
